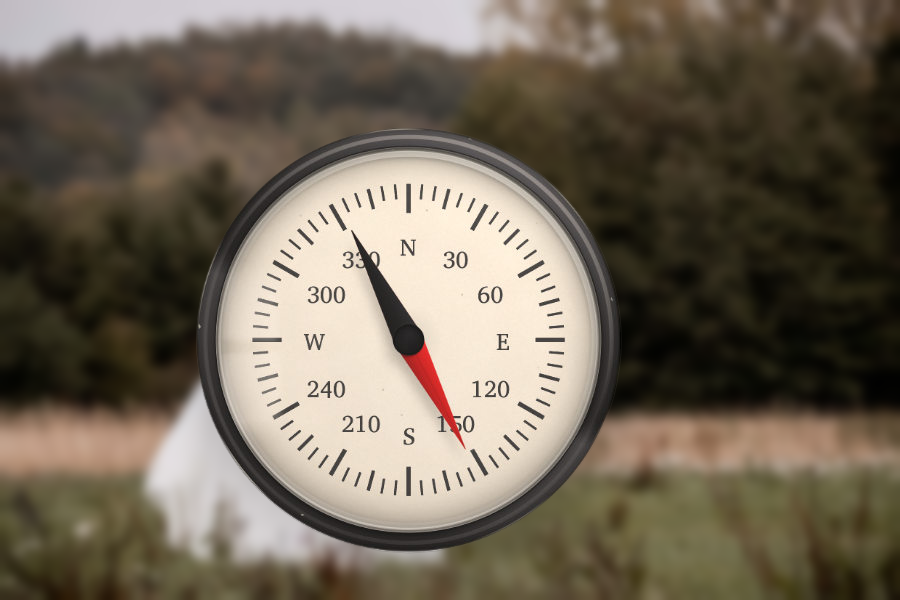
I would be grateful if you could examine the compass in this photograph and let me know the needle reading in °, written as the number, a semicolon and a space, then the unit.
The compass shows 152.5; °
